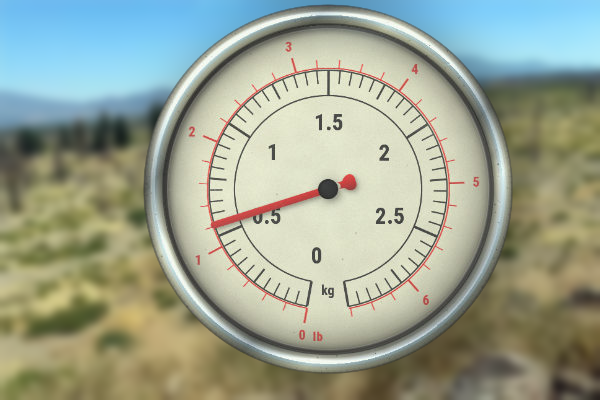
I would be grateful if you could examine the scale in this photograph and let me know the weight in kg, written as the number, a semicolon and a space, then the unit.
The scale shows 0.55; kg
